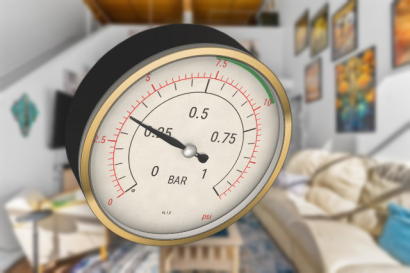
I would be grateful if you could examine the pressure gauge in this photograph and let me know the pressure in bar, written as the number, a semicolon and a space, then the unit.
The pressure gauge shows 0.25; bar
